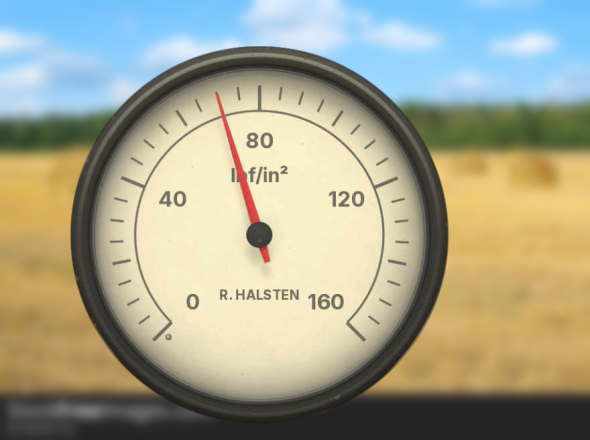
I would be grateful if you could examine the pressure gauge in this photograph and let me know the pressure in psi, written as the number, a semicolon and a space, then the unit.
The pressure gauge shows 70; psi
